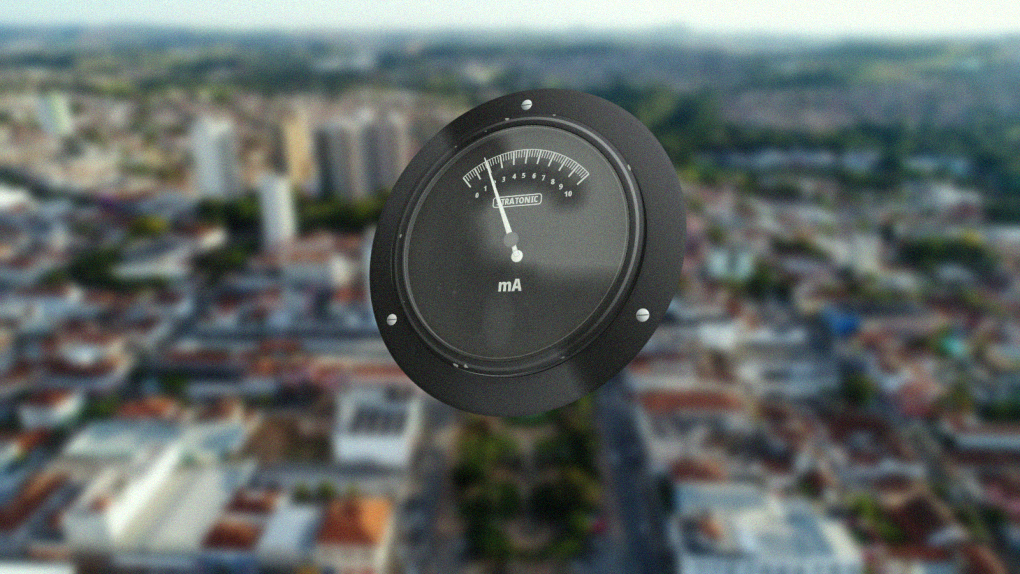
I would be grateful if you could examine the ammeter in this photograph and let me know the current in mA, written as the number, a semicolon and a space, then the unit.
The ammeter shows 2; mA
